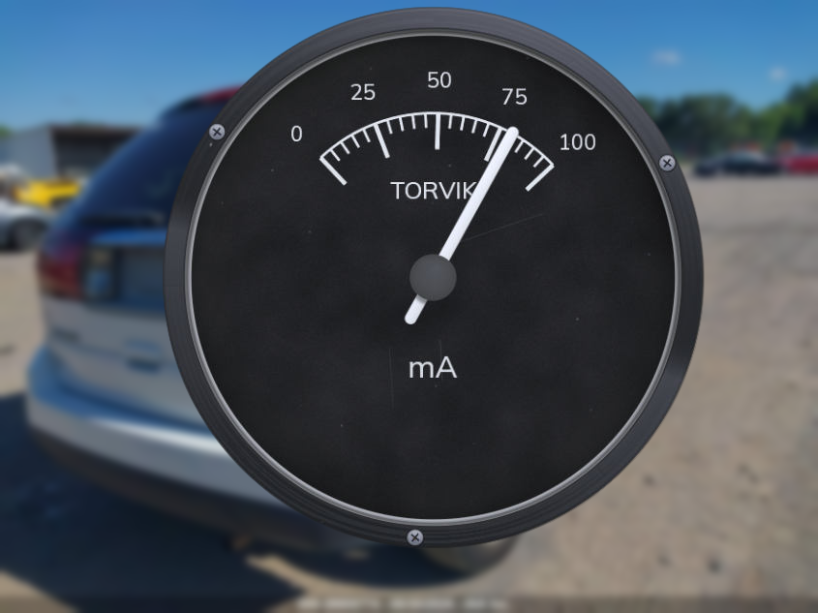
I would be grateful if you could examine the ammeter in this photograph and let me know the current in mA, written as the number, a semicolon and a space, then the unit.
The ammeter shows 80; mA
